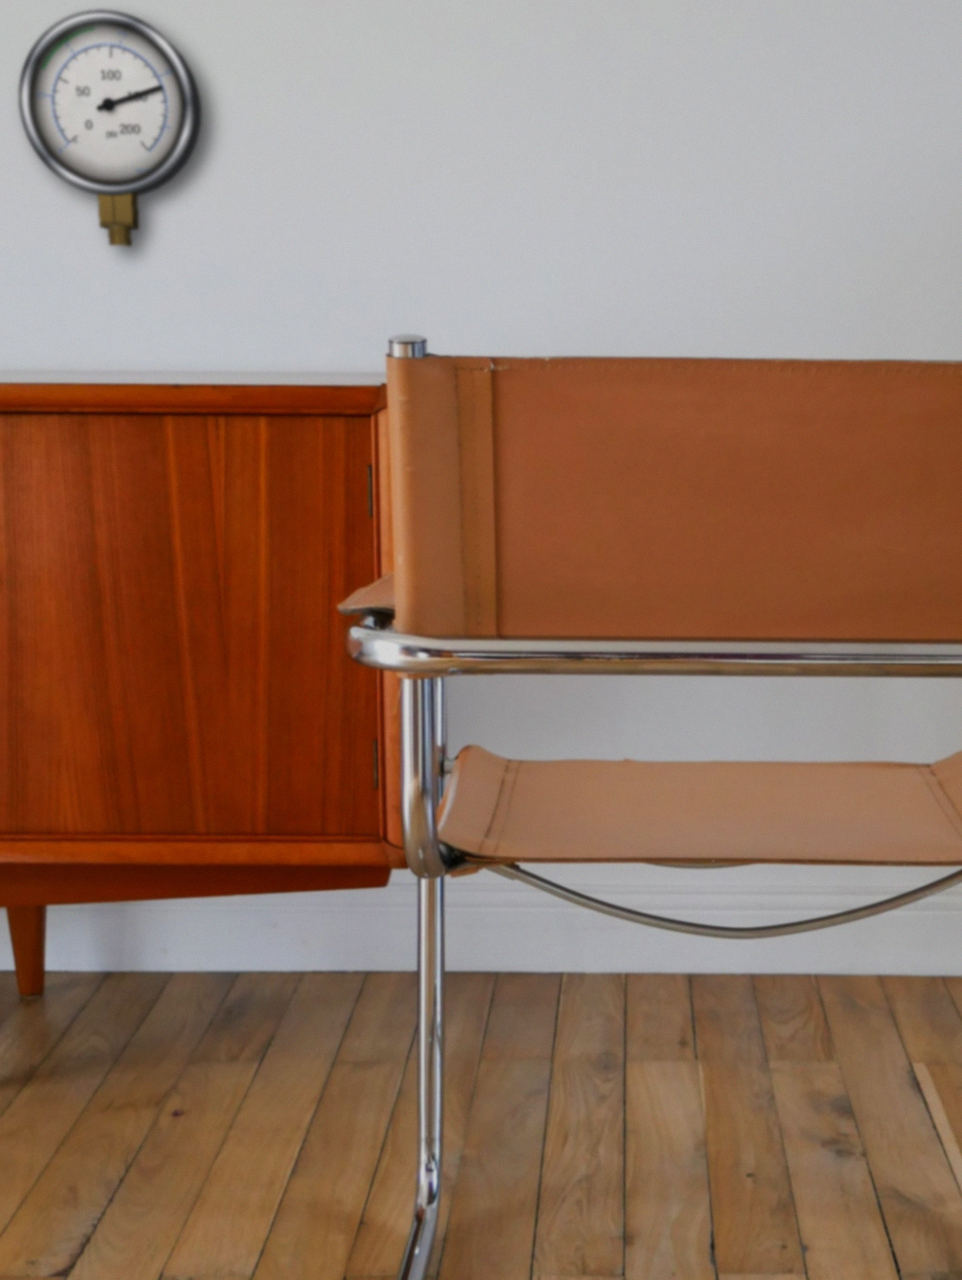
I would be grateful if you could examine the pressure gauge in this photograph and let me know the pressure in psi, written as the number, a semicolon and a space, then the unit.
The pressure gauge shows 150; psi
